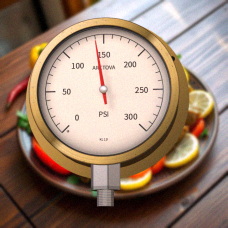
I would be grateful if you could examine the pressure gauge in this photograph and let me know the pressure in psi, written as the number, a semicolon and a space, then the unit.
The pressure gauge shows 140; psi
